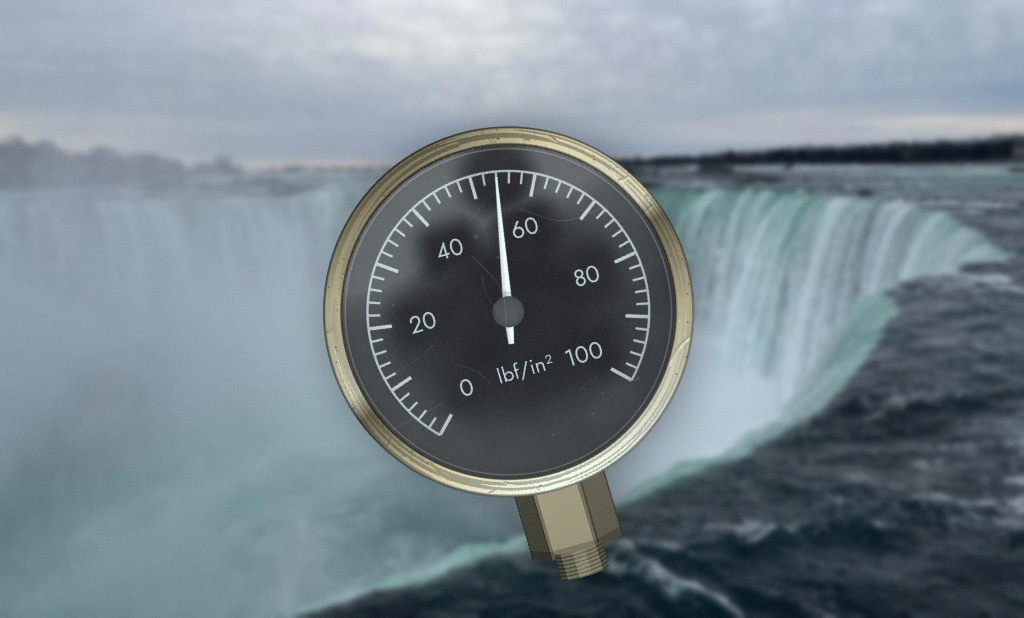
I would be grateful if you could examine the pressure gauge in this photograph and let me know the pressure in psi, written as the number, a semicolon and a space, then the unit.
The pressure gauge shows 54; psi
